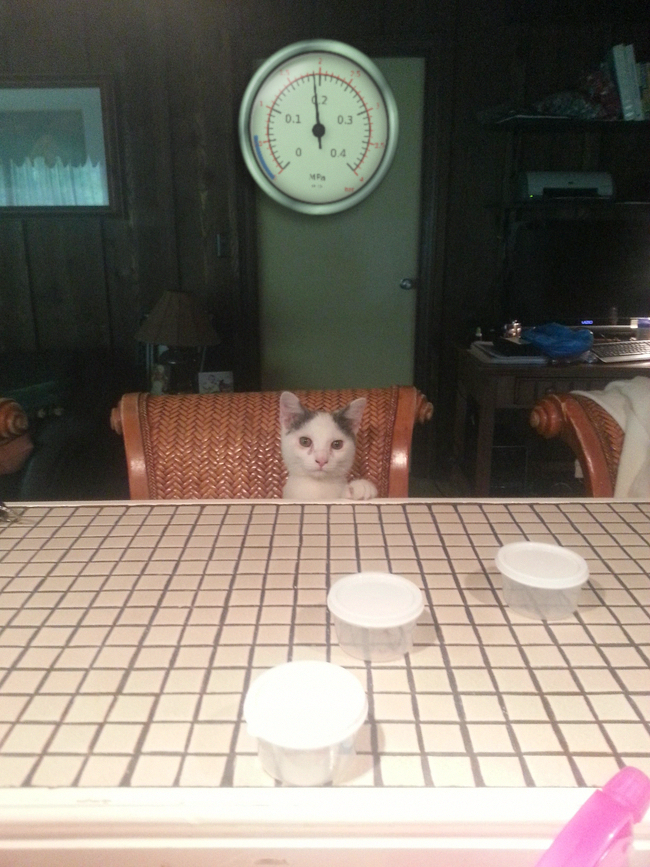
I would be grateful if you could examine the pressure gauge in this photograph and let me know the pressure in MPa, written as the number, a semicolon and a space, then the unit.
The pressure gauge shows 0.19; MPa
